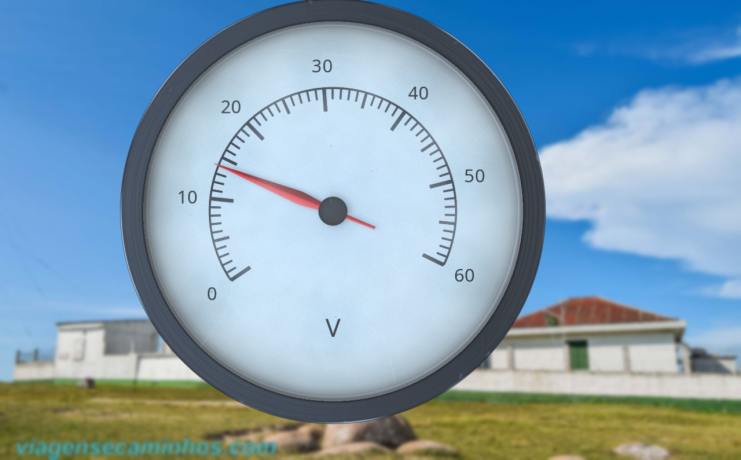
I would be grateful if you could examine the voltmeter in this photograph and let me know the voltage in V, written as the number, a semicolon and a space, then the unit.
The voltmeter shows 14; V
